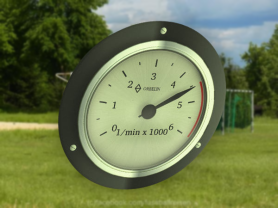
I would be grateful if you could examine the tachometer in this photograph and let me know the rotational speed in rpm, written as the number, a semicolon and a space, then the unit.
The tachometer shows 4500; rpm
